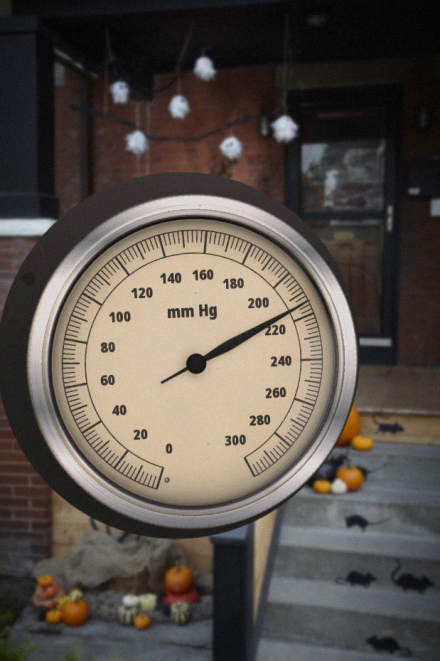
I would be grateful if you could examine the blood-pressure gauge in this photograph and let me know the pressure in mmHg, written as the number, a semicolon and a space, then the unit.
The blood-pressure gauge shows 214; mmHg
